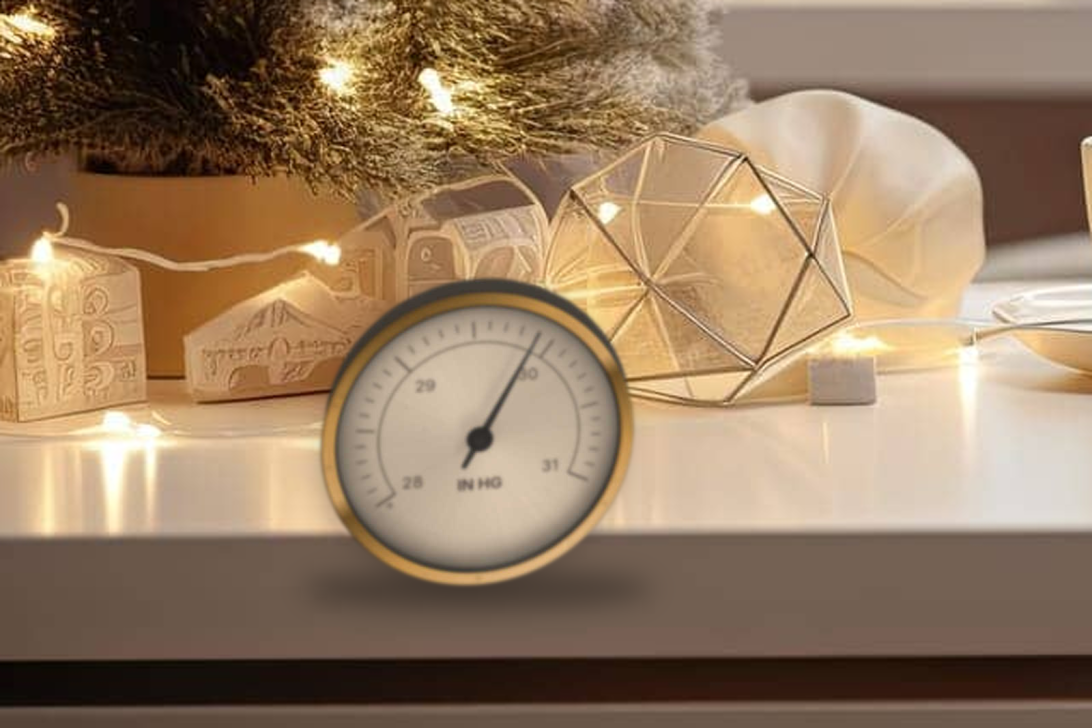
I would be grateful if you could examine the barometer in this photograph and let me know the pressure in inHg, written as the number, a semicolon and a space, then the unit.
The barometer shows 29.9; inHg
